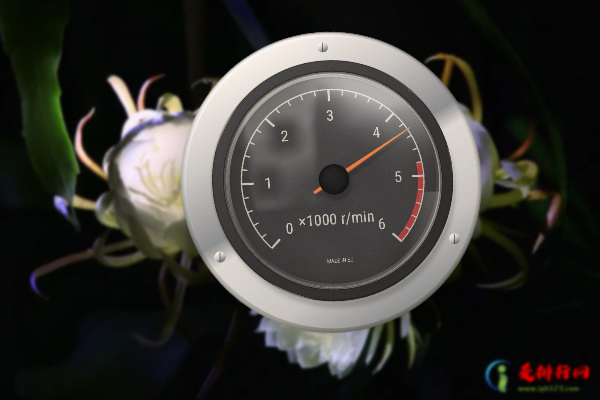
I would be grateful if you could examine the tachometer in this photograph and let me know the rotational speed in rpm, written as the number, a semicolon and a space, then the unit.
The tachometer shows 4300; rpm
